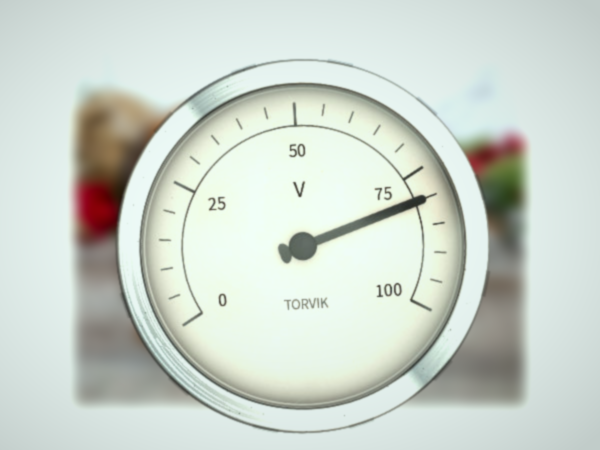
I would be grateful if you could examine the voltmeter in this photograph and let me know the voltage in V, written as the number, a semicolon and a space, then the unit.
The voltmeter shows 80; V
